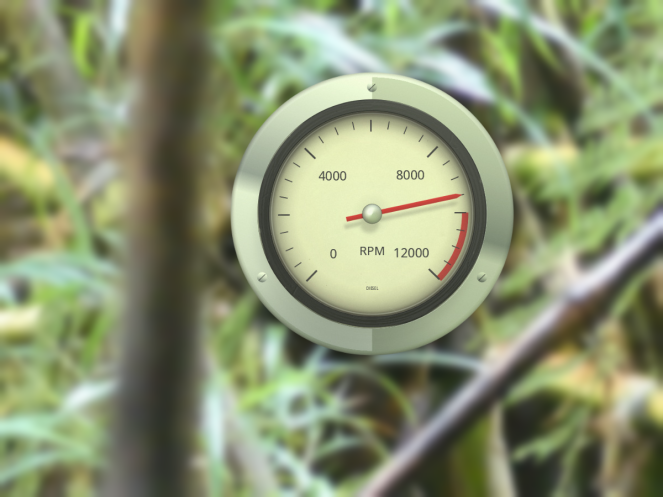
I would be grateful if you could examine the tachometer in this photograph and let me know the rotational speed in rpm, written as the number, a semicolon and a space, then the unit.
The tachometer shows 9500; rpm
